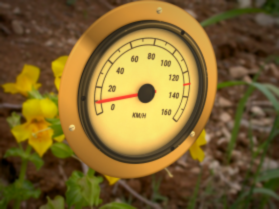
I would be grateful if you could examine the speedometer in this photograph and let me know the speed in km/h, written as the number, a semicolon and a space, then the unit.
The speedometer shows 10; km/h
